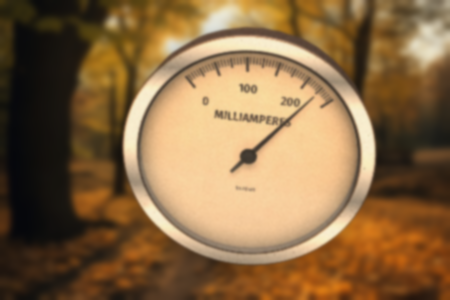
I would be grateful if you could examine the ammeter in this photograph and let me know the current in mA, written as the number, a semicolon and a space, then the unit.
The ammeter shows 225; mA
